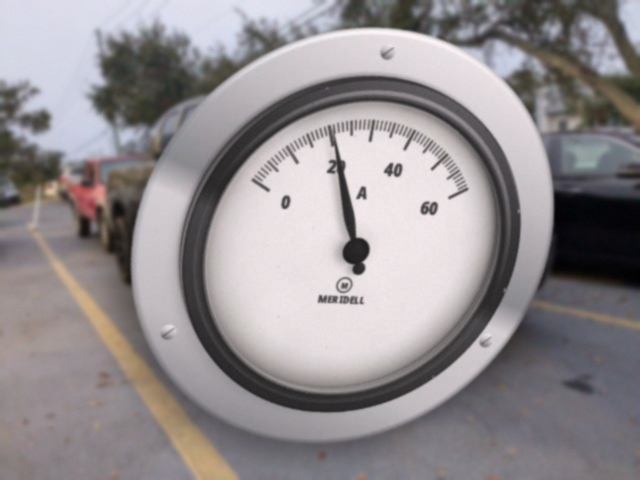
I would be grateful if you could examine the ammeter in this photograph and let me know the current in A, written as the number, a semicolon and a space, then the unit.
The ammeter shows 20; A
